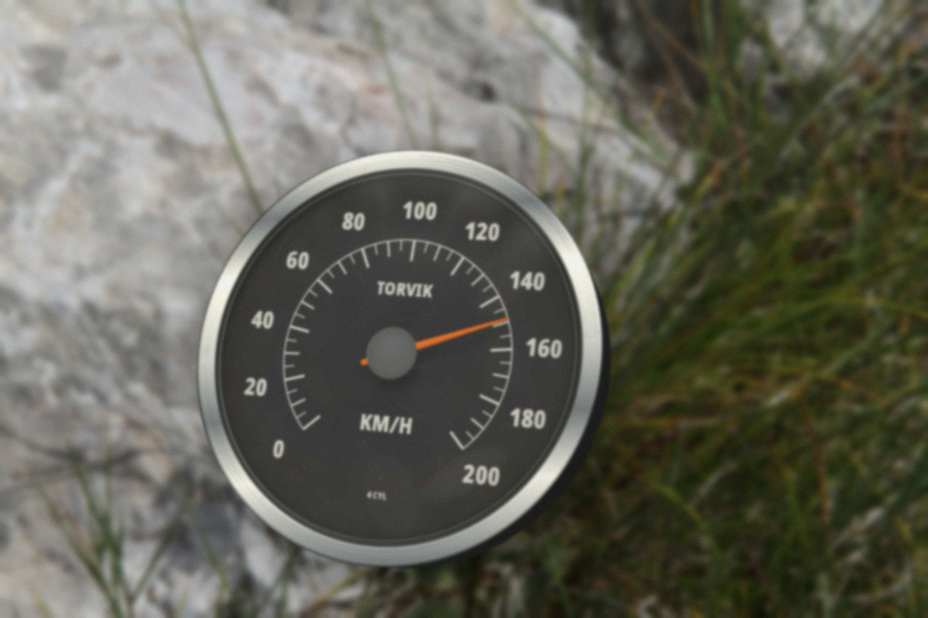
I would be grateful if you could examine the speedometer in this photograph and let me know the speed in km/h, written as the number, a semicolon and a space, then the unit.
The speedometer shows 150; km/h
